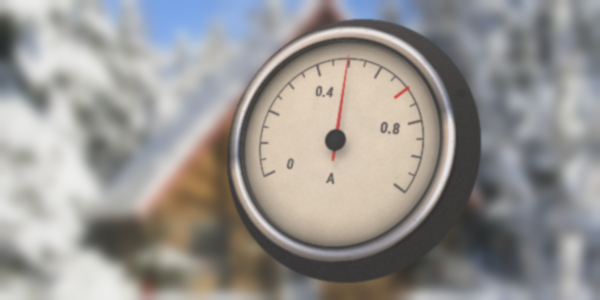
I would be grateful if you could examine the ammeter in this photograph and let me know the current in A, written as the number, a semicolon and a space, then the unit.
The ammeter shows 0.5; A
